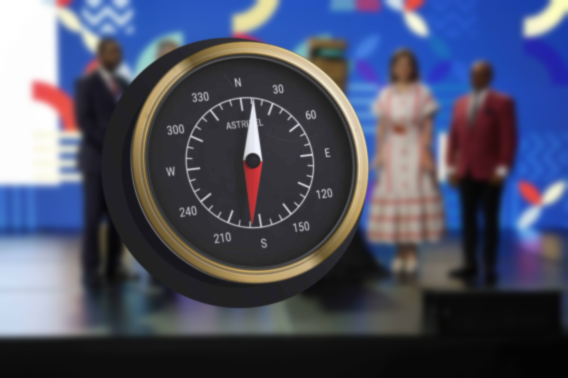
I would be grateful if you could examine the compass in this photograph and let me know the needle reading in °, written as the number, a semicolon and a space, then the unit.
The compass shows 190; °
